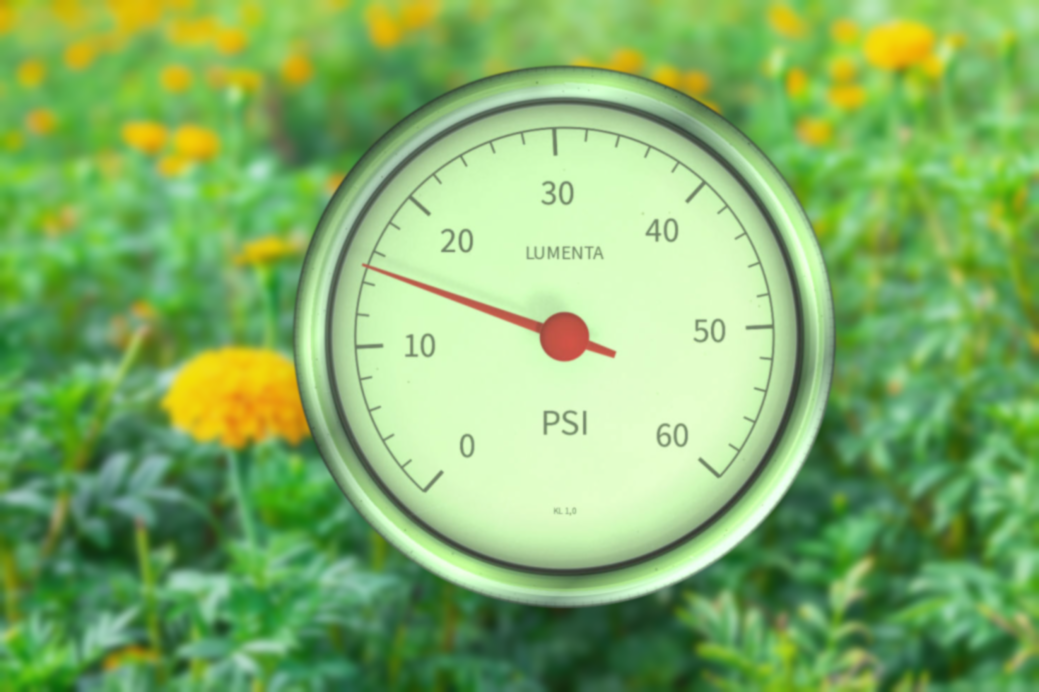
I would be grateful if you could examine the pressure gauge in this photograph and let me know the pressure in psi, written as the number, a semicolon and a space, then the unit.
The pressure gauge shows 15; psi
